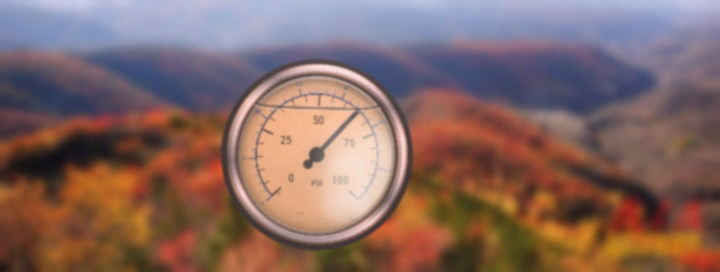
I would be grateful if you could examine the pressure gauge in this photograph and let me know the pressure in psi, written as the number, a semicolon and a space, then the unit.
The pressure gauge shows 65; psi
